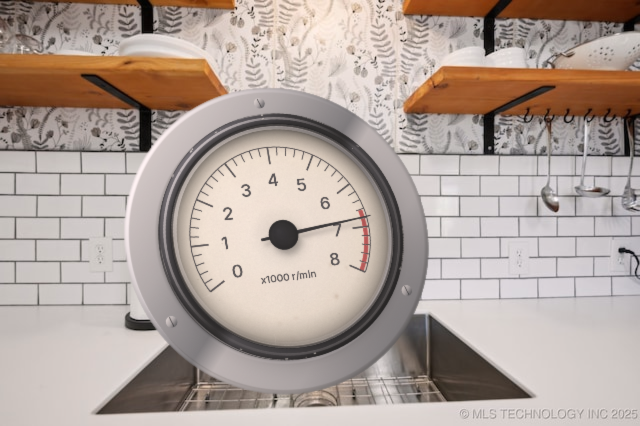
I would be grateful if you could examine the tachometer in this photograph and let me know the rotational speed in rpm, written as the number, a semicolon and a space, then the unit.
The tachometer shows 6800; rpm
